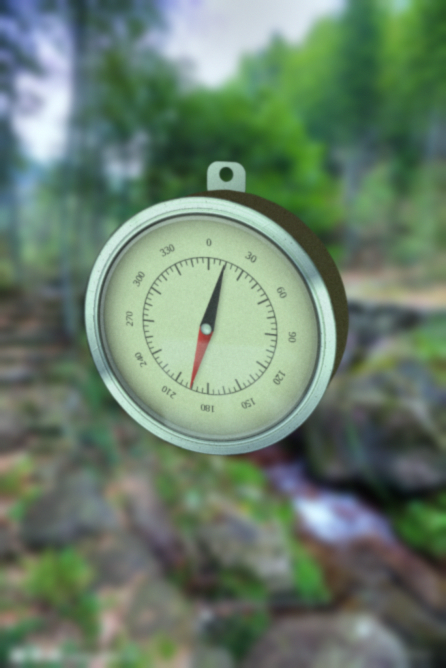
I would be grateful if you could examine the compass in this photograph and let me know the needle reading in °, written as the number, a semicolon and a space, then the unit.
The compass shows 195; °
